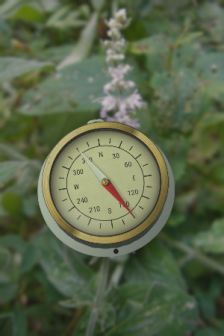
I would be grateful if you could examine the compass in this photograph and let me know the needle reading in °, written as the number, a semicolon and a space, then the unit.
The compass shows 150; °
